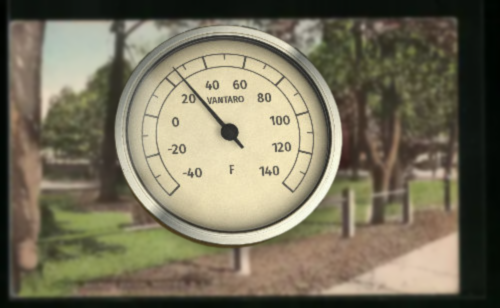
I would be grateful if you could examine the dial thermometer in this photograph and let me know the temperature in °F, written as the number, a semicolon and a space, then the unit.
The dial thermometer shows 25; °F
